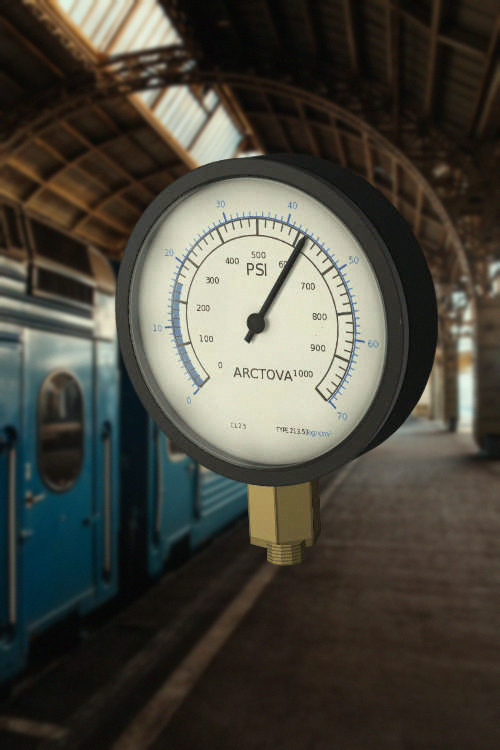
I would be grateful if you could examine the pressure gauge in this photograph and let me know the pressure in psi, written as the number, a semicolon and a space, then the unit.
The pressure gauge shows 620; psi
